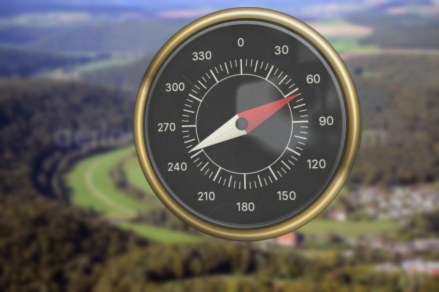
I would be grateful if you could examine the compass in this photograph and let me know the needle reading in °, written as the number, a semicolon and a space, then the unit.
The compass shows 65; °
